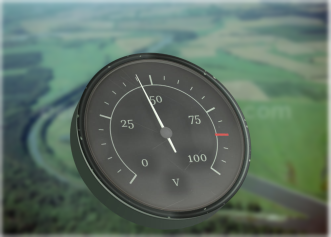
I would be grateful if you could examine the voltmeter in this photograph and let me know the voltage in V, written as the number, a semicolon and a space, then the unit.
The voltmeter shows 45; V
